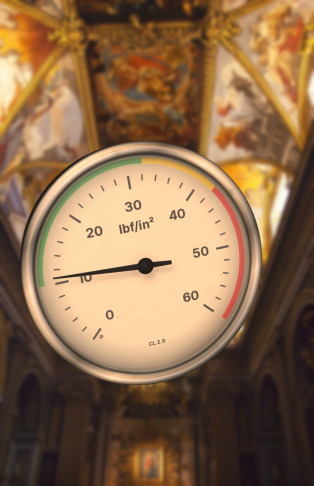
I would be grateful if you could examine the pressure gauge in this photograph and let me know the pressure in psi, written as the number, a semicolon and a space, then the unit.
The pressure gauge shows 11; psi
